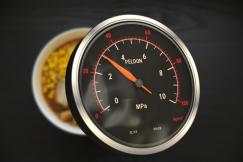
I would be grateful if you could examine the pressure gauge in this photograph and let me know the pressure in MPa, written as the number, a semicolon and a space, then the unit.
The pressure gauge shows 3; MPa
